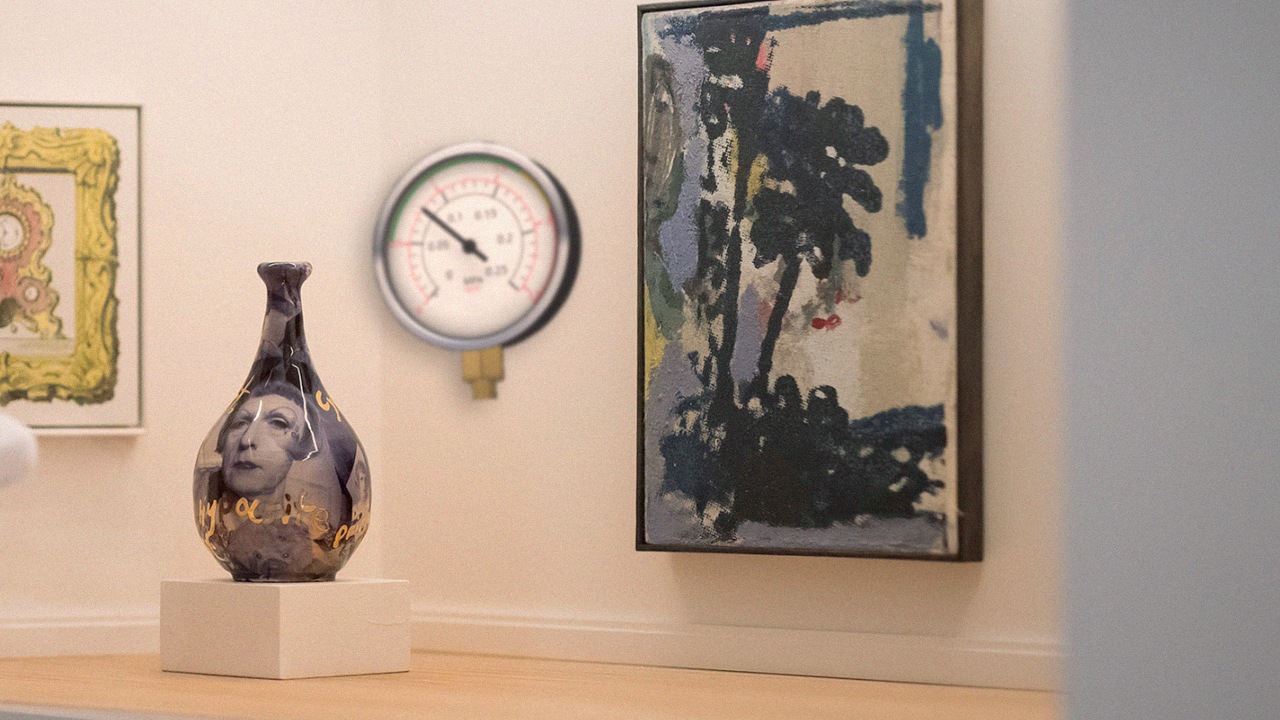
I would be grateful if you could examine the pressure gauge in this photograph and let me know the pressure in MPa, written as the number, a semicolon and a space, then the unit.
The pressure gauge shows 0.08; MPa
